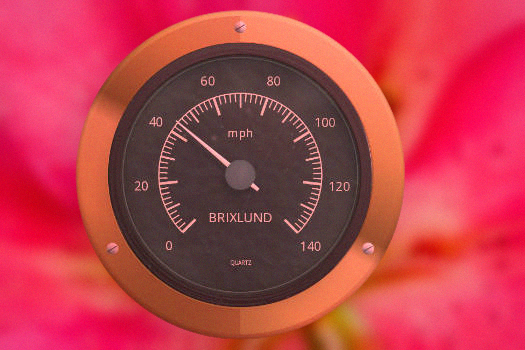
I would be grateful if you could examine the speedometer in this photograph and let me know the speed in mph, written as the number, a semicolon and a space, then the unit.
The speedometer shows 44; mph
